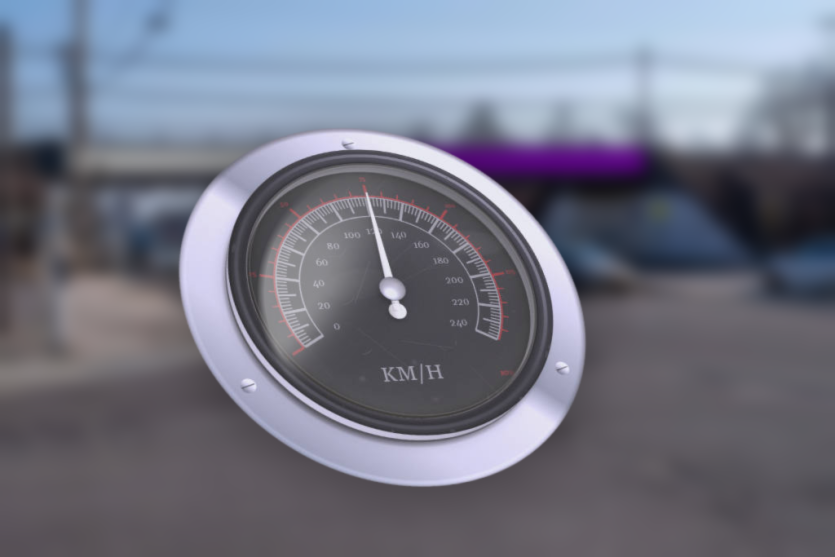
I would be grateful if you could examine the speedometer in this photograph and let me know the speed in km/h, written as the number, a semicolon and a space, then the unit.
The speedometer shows 120; km/h
